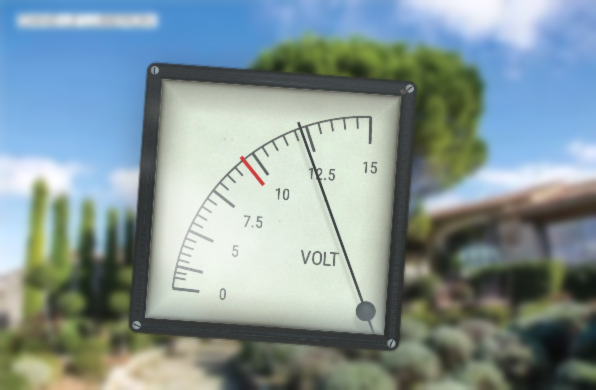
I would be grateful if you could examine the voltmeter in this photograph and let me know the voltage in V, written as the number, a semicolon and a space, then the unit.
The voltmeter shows 12.25; V
